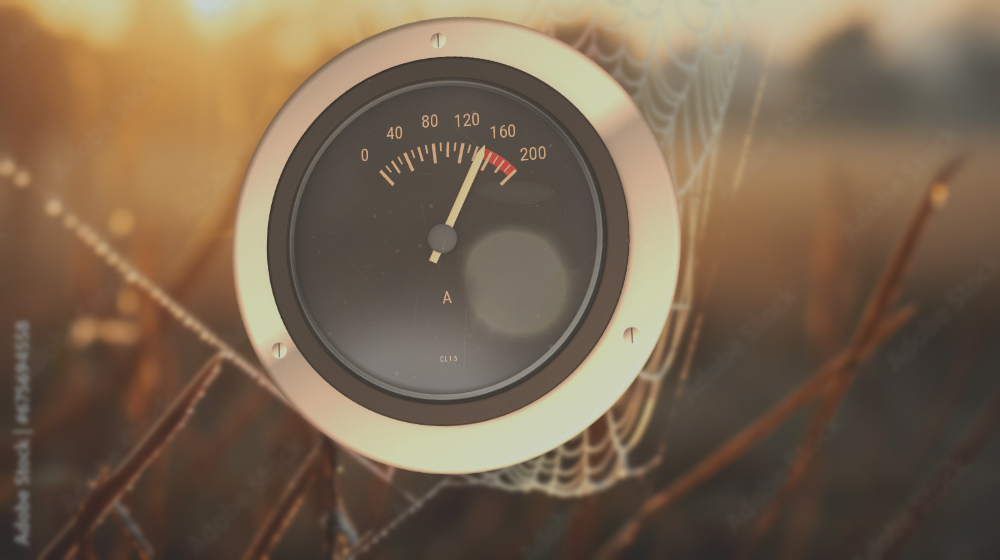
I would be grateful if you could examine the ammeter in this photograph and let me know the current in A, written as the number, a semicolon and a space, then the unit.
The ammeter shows 150; A
